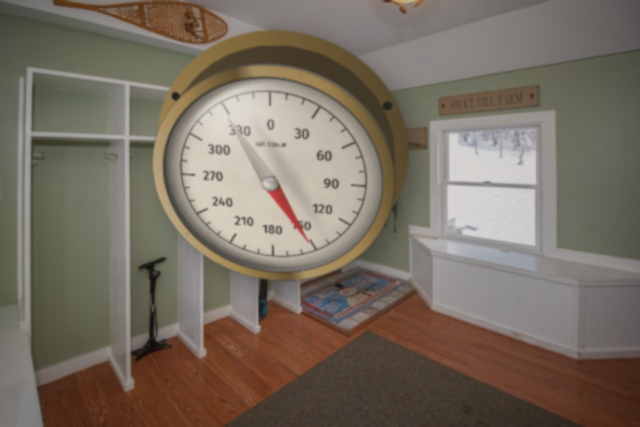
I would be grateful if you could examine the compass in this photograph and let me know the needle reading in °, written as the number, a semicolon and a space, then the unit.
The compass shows 150; °
